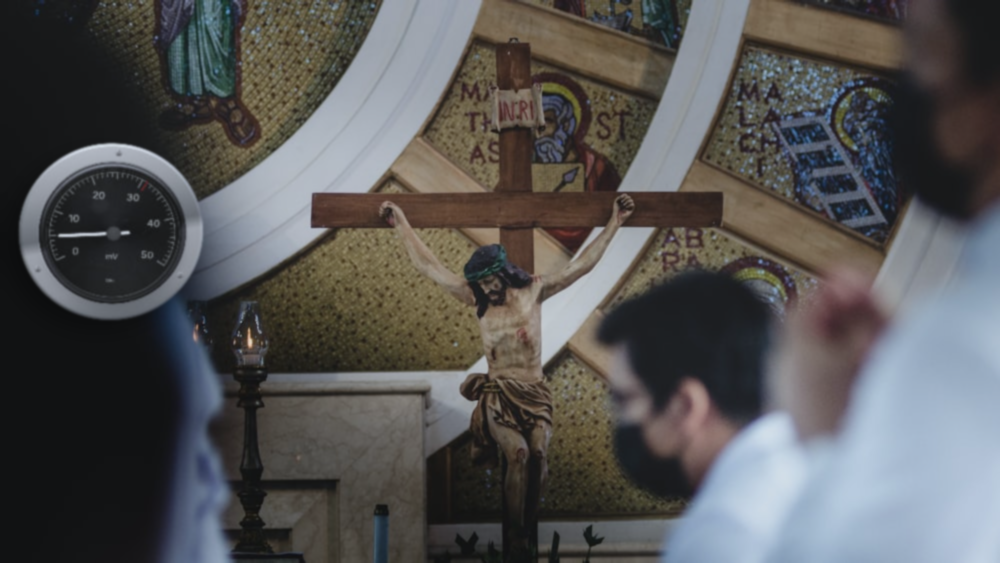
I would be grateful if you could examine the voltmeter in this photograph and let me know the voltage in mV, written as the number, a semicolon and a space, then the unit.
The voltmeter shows 5; mV
